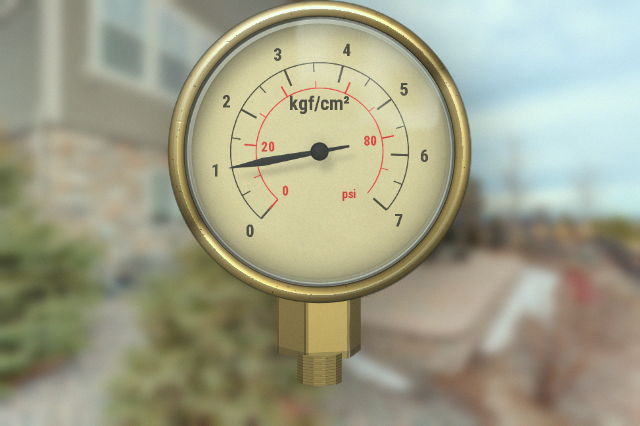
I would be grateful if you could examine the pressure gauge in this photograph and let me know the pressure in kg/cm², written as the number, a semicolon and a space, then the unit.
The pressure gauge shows 1; kg/cm²
